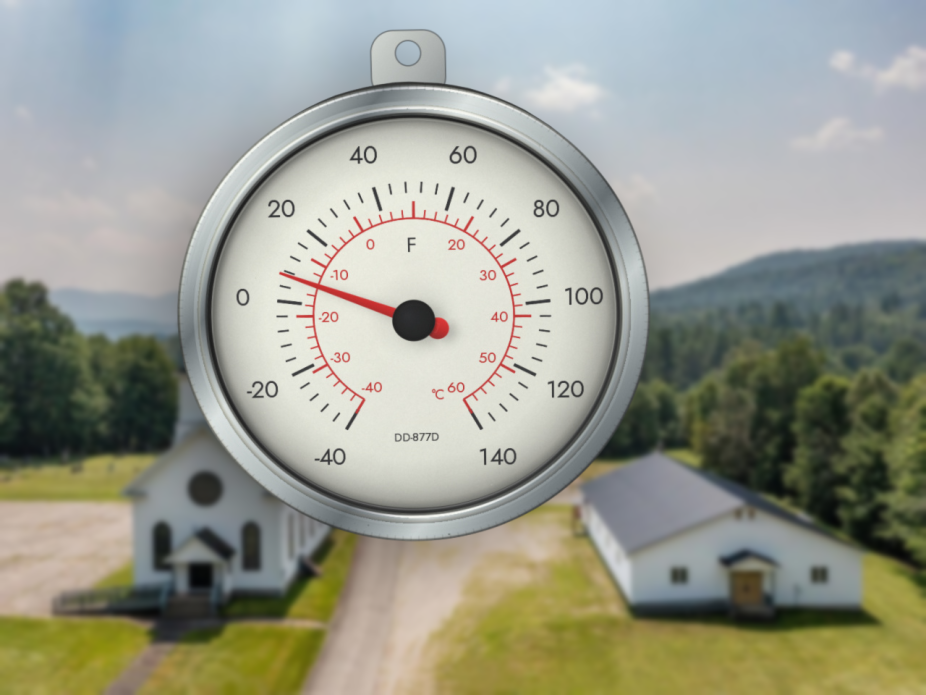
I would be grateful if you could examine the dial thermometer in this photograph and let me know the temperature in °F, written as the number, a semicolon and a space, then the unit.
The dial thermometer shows 8; °F
